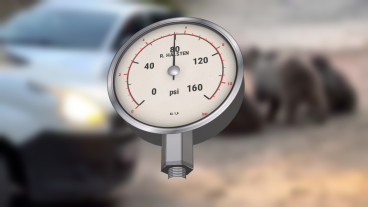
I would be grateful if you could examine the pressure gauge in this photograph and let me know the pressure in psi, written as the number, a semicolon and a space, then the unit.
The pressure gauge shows 80; psi
